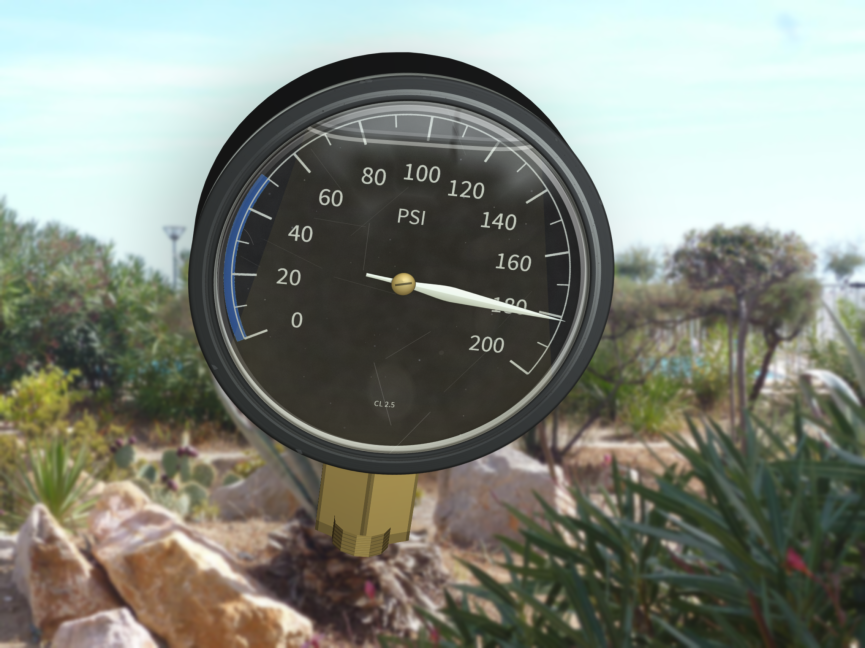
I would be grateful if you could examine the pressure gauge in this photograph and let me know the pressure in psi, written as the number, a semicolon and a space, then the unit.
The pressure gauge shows 180; psi
